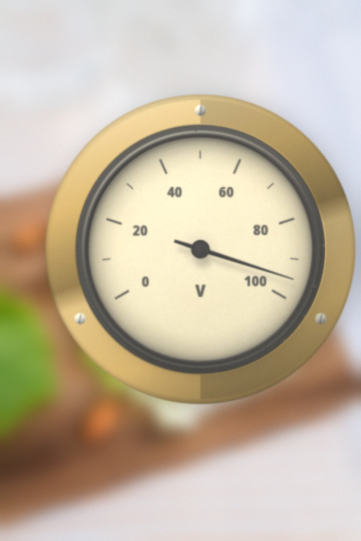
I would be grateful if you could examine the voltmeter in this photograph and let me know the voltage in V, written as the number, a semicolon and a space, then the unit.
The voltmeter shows 95; V
